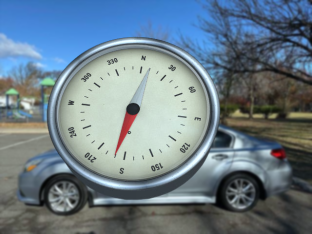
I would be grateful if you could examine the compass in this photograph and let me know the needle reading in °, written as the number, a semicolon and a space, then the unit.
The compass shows 190; °
